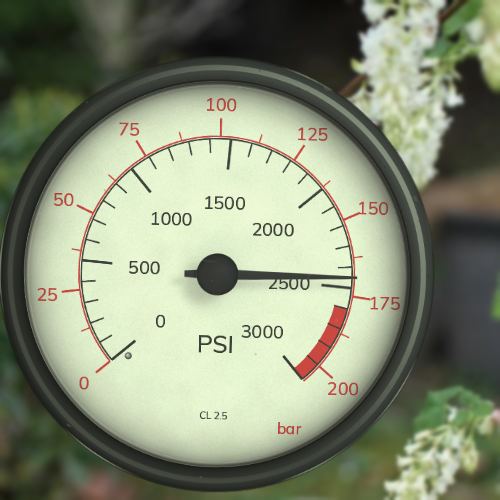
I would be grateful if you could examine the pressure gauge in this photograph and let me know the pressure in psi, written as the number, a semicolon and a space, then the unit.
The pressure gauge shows 2450; psi
